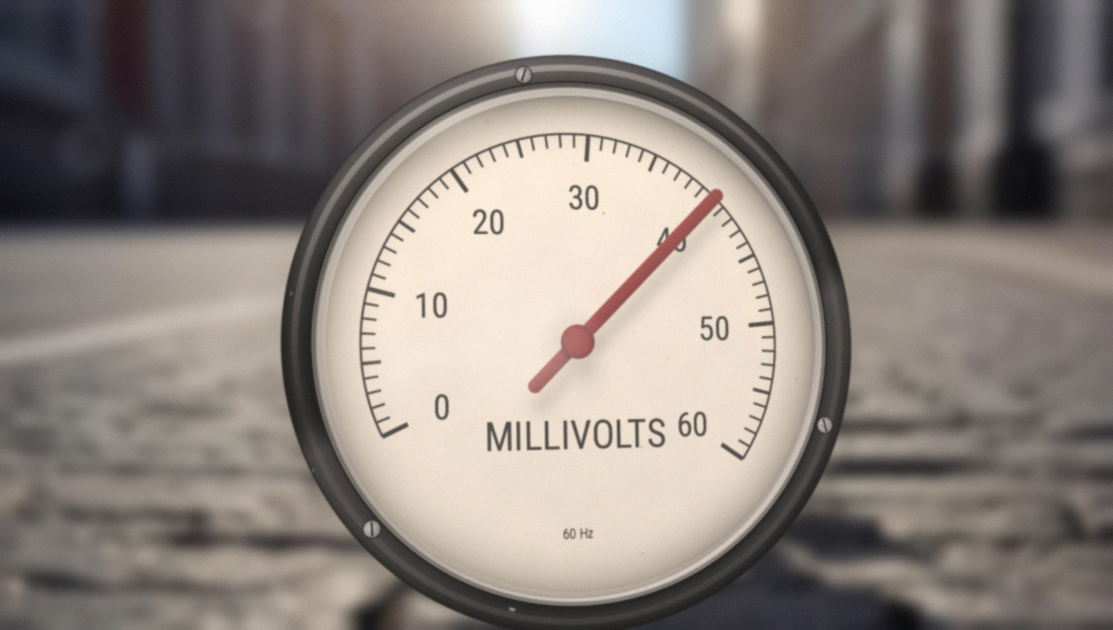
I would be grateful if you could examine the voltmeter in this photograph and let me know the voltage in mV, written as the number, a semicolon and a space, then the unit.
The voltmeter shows 40; mV
